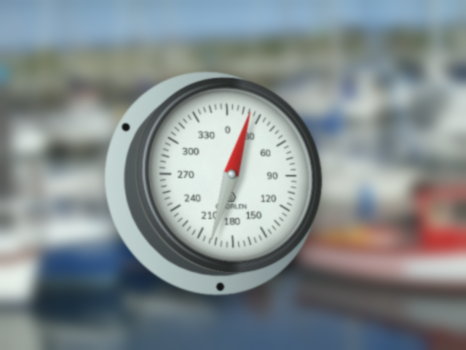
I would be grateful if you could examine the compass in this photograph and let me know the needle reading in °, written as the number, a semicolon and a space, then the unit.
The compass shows 20; °
